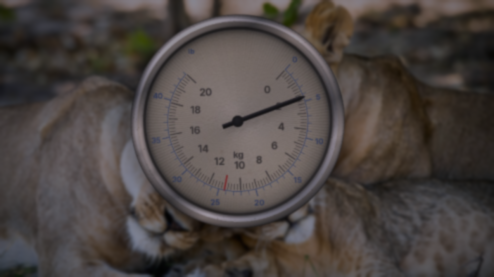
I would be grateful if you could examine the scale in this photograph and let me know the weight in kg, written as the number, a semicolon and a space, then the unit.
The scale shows 2; kg
